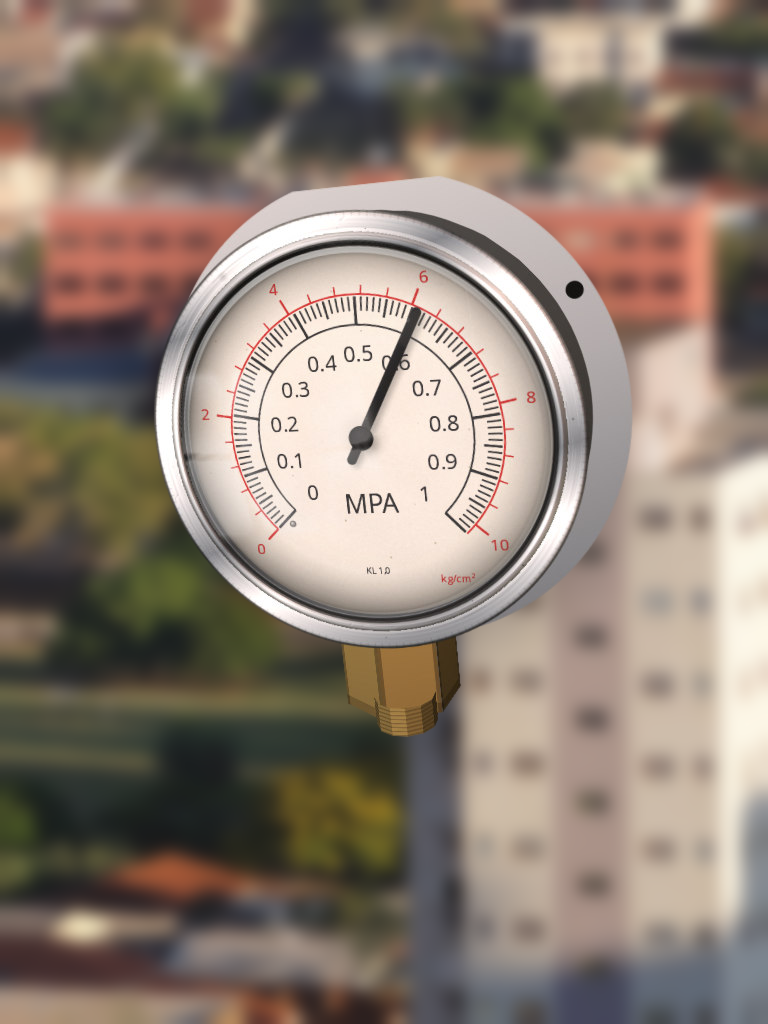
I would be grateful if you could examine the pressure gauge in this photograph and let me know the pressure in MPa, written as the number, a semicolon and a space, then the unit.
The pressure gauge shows 0.6; MPa
